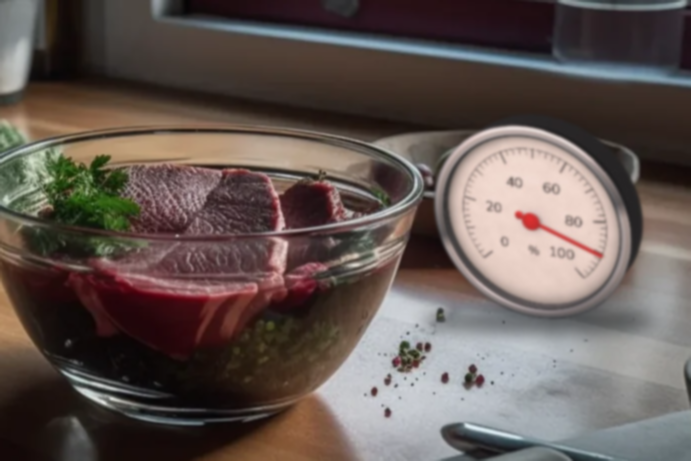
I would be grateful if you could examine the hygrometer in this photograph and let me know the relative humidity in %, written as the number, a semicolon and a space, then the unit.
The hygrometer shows 90; %
